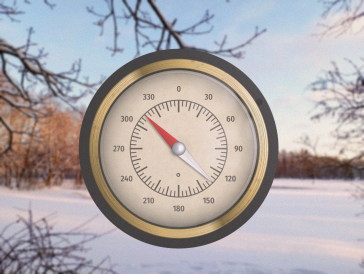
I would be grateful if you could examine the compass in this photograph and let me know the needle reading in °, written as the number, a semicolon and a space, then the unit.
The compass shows 315; °
